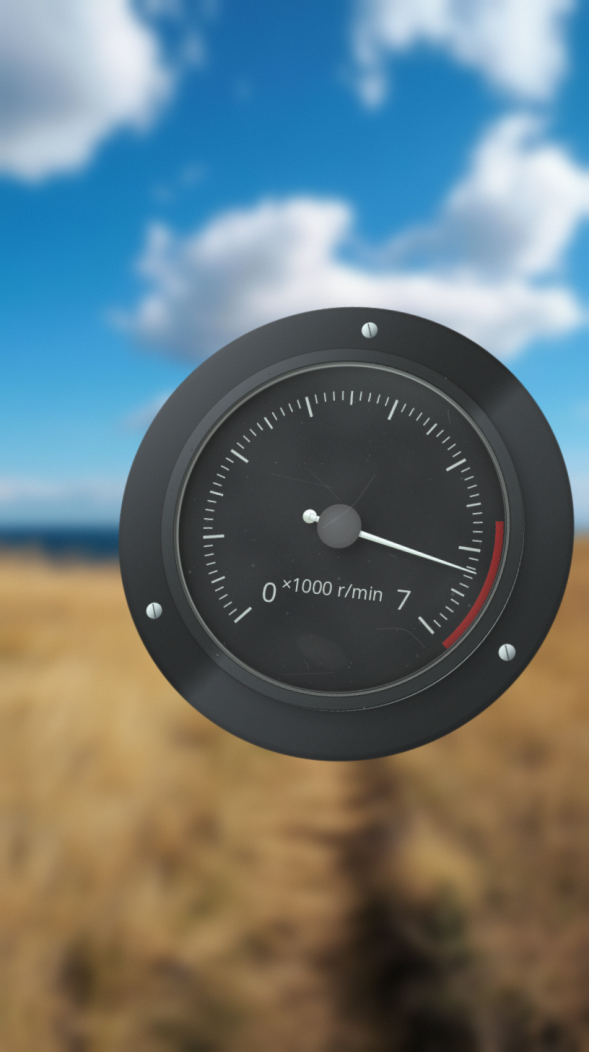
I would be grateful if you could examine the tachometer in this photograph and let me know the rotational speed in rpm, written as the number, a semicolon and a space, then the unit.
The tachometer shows 6250; rpm
